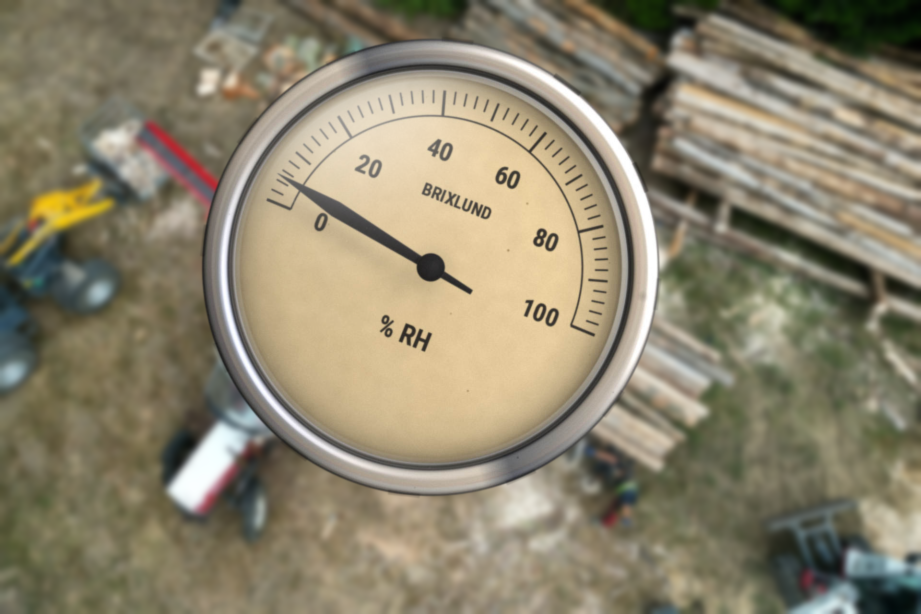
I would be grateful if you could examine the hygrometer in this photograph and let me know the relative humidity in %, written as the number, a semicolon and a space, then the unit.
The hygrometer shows 5; %
